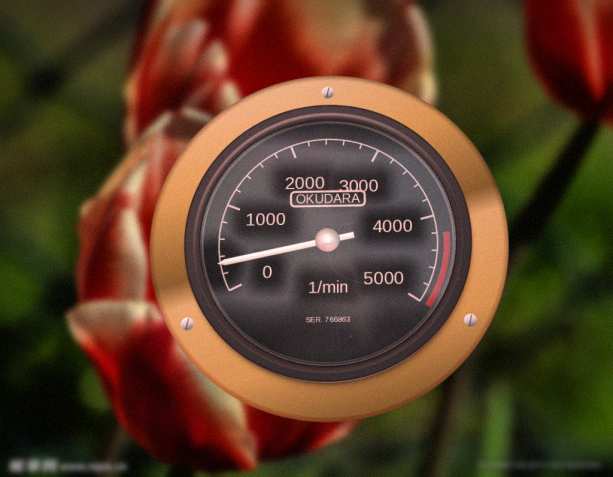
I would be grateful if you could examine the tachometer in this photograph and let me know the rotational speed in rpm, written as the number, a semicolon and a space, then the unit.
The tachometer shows 300; rpm
